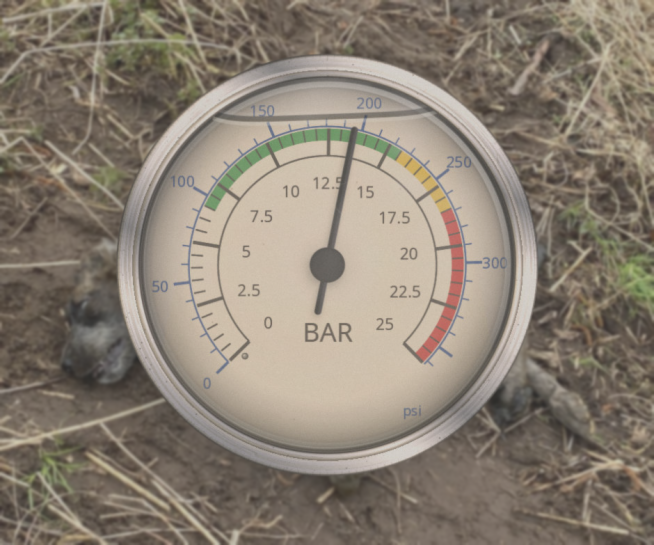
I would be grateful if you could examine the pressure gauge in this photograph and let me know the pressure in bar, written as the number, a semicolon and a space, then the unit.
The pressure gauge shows 13.5; bar
